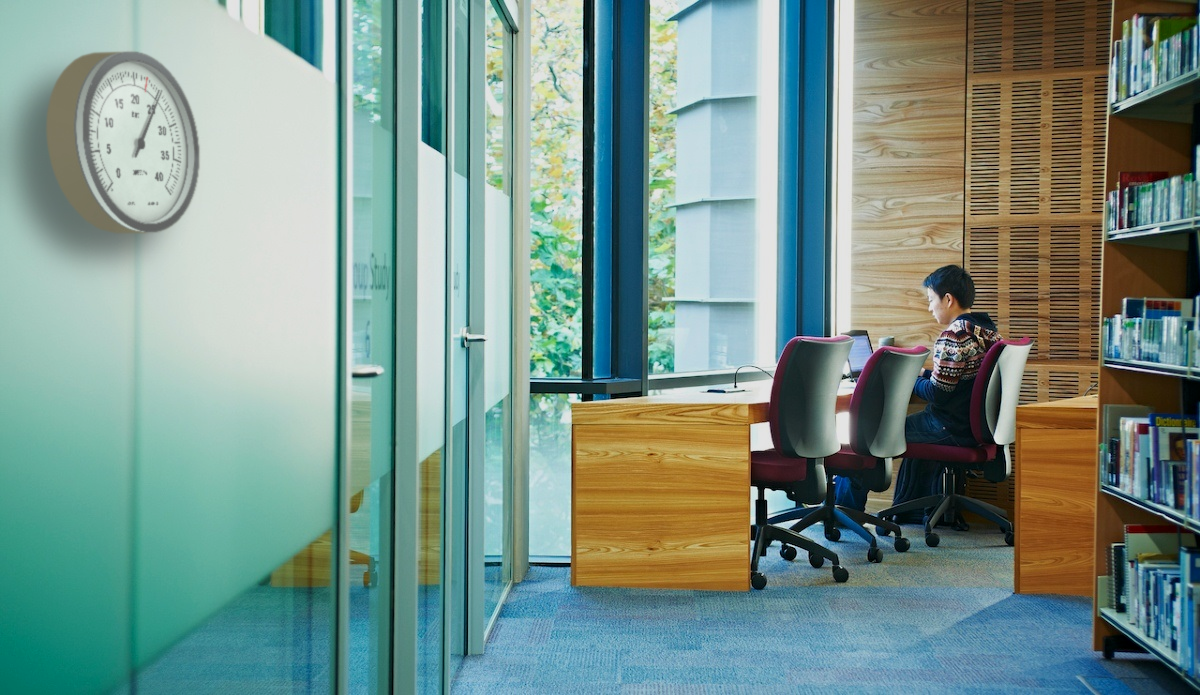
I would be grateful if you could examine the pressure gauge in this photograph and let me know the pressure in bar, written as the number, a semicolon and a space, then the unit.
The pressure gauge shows 25; bar
